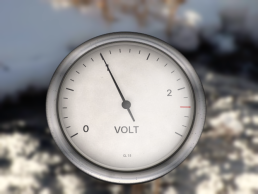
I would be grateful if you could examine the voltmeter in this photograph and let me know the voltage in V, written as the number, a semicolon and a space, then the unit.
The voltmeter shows 1; V
